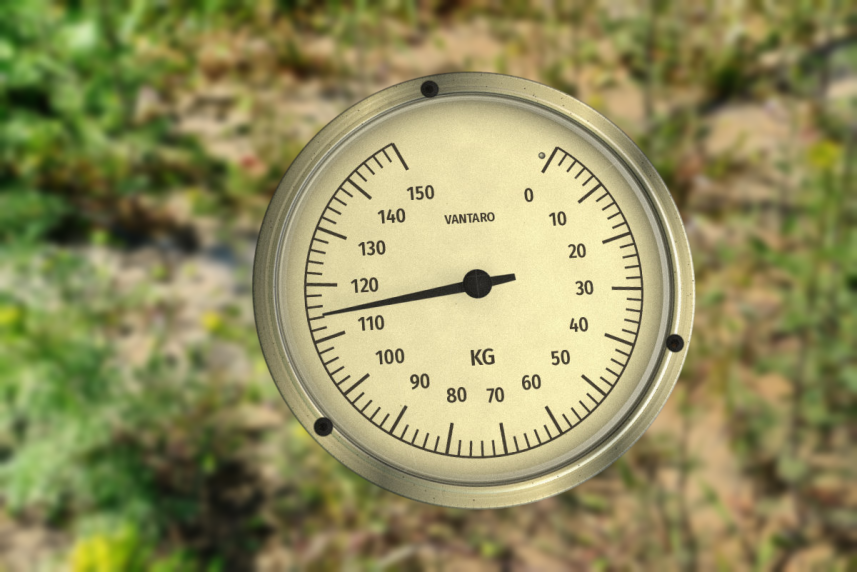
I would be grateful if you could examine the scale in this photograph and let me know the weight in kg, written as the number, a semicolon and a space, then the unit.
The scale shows 114; kg
